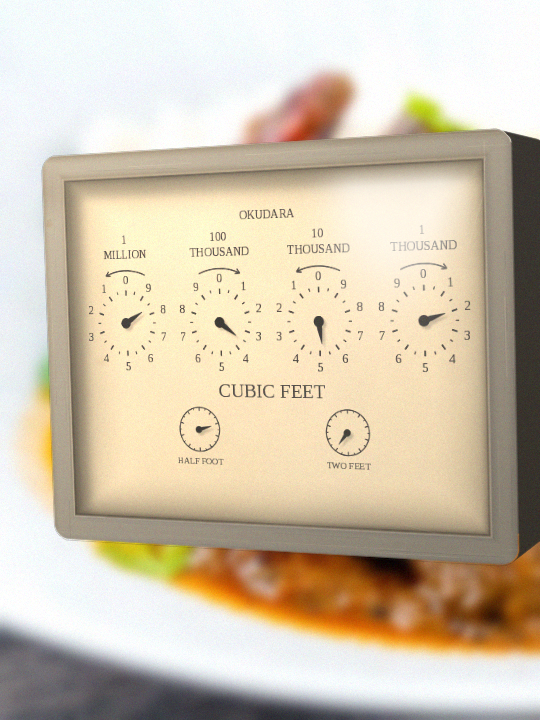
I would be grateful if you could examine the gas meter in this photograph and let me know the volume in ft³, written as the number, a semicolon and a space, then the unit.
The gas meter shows 835200; ft³
